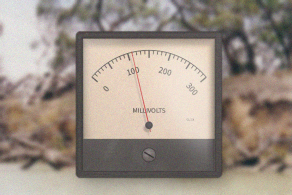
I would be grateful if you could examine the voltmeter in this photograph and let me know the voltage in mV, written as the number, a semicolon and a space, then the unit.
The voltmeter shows 110; mV
